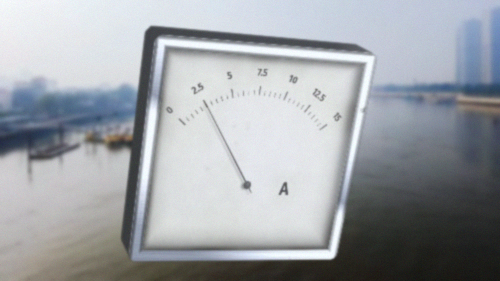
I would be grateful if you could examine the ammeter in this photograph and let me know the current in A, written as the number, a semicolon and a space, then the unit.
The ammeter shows 2.5; A
